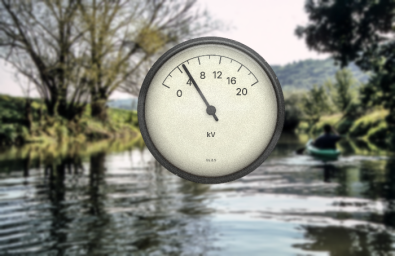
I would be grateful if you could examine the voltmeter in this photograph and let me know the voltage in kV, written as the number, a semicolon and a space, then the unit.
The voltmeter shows 5; kV
